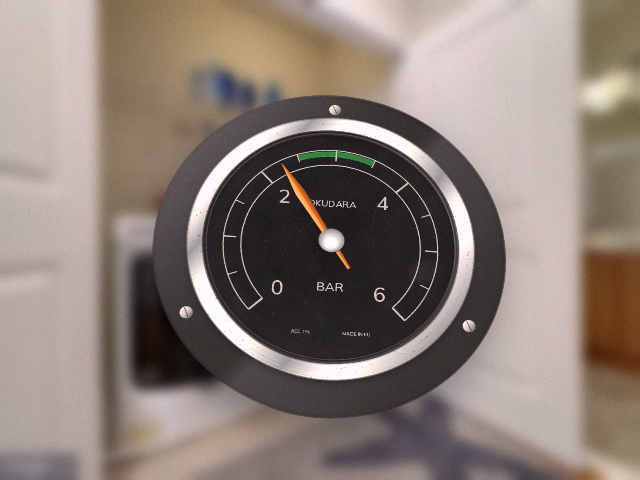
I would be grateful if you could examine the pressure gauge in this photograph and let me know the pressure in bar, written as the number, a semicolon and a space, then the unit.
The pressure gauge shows 2.25; bar
